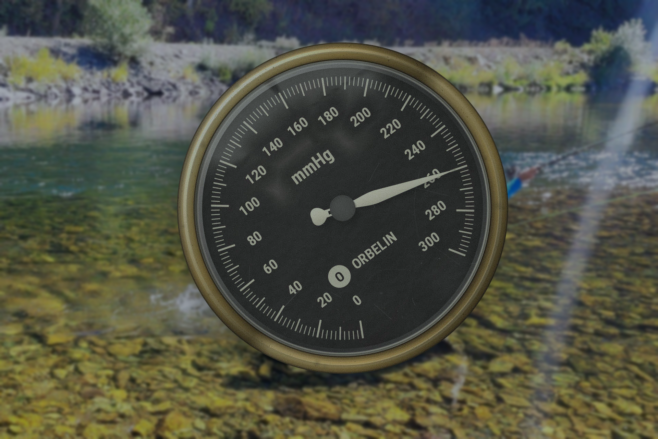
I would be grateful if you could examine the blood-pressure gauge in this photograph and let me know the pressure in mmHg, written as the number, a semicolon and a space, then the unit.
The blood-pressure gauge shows 260; mmHg
